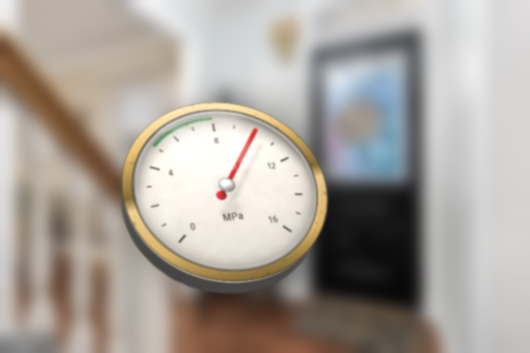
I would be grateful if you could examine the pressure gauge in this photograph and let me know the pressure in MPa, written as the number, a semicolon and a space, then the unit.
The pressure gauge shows 10; MPa
